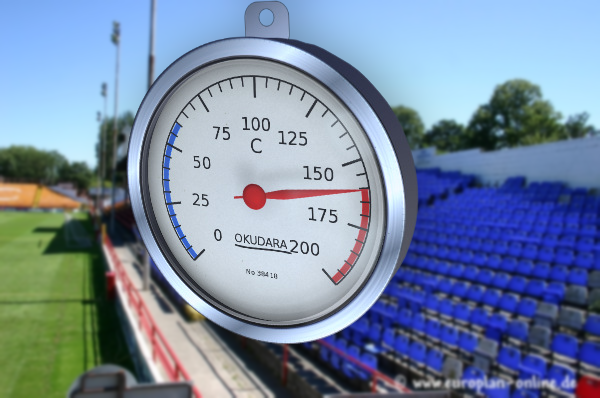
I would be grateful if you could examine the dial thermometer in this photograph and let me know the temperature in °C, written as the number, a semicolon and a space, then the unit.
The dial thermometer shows 160; °C
